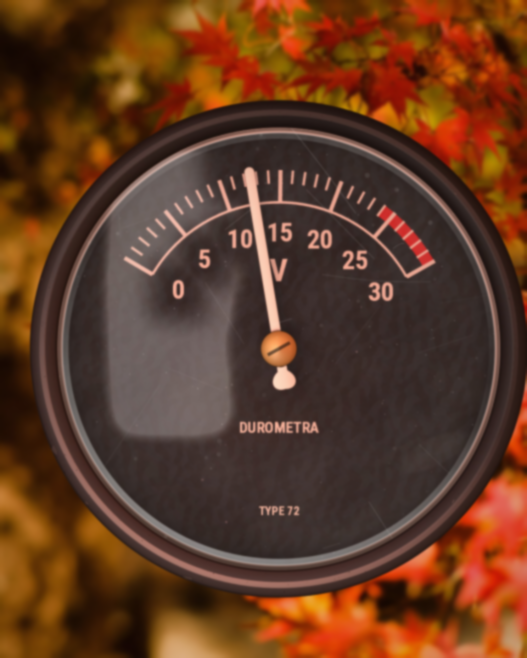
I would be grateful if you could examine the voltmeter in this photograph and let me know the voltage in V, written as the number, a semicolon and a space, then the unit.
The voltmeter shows 12.5; V
